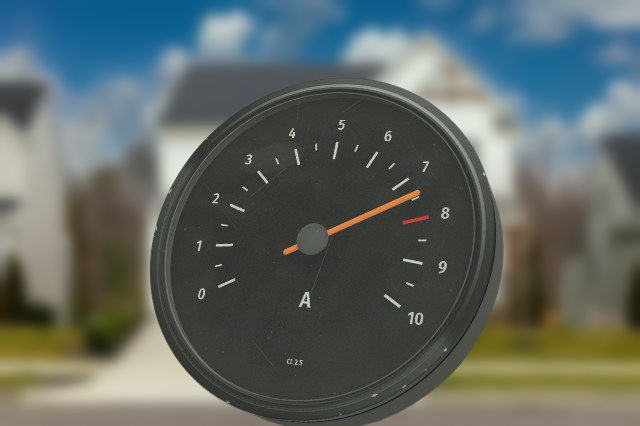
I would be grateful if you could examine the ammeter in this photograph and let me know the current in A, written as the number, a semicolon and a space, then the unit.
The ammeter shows 7.5; A
